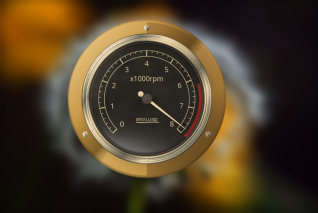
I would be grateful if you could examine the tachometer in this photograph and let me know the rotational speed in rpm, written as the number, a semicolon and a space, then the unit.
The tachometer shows 7800; rpm
